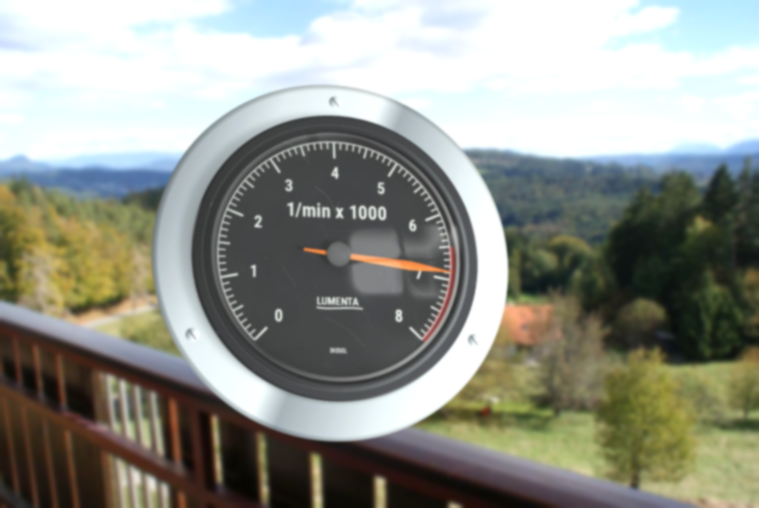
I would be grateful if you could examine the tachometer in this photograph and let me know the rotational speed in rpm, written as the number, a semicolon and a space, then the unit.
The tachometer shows 6900; rpm
